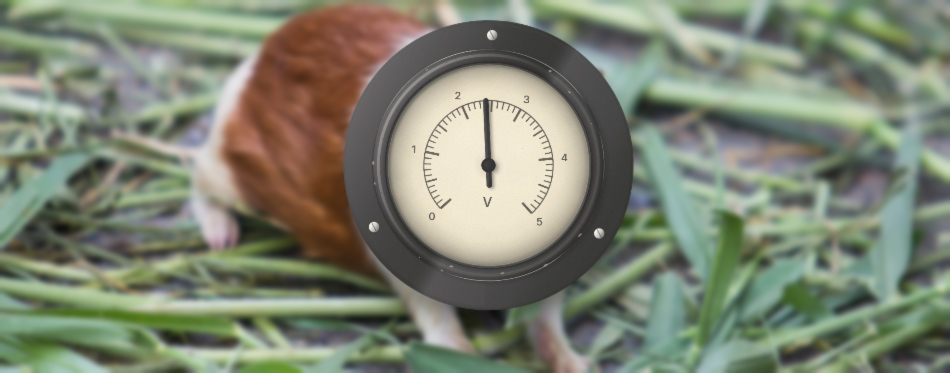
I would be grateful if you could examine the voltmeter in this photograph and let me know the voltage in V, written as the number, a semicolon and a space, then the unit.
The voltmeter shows 2.4; V
